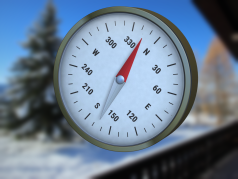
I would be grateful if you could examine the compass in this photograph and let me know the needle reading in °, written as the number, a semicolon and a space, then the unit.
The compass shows 345; °
